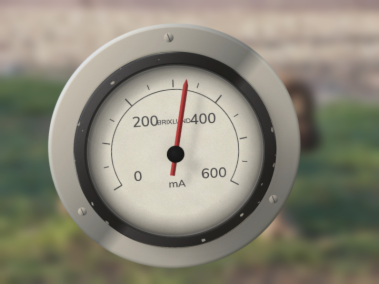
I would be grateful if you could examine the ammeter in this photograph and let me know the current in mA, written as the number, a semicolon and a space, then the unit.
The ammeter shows 325; mA
